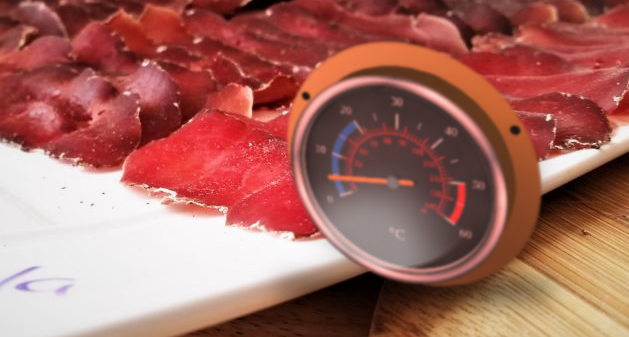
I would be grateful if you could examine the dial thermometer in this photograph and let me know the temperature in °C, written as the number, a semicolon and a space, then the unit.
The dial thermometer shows 5; °C
